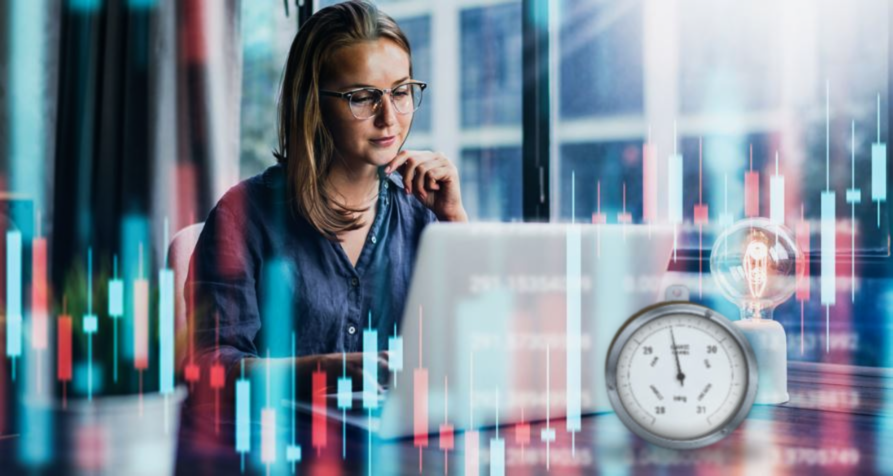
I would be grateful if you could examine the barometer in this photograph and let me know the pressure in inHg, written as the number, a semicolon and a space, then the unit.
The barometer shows 29.4; inHg
